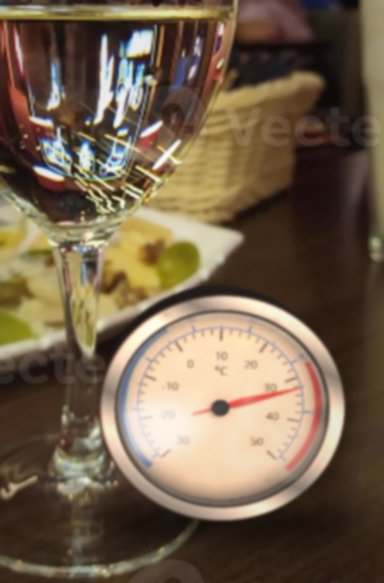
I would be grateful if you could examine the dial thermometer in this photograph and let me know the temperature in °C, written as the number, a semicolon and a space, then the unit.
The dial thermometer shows 32; °C
